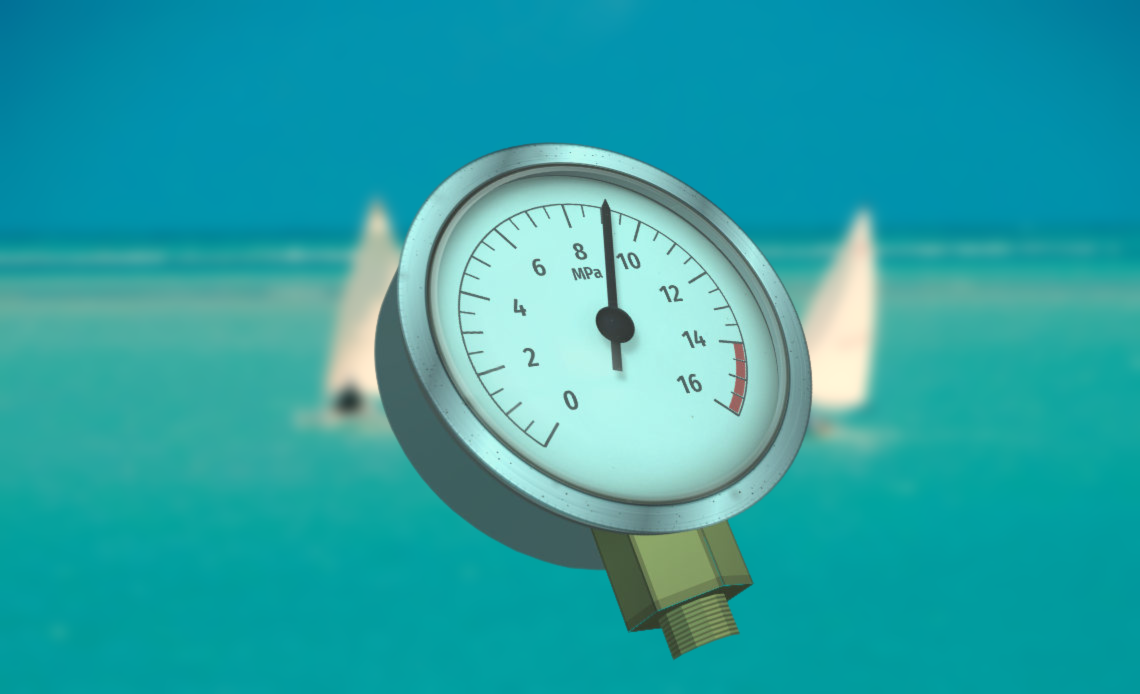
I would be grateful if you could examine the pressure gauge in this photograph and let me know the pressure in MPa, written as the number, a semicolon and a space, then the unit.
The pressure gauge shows 9; MPa
